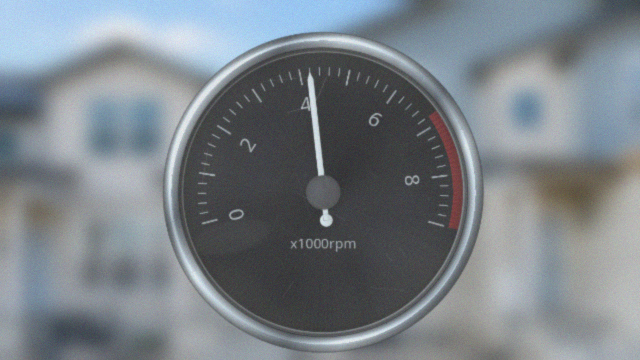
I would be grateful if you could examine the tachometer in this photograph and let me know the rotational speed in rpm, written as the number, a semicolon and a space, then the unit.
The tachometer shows 4200; rpm
